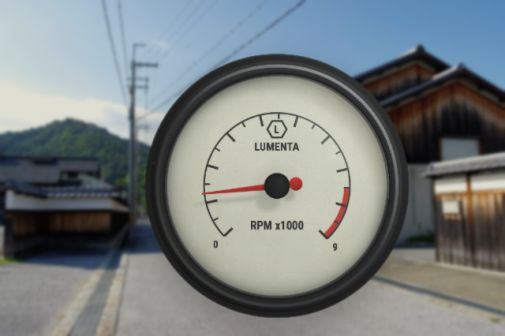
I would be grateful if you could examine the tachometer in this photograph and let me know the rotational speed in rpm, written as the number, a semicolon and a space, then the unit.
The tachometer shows 1250; rpm
